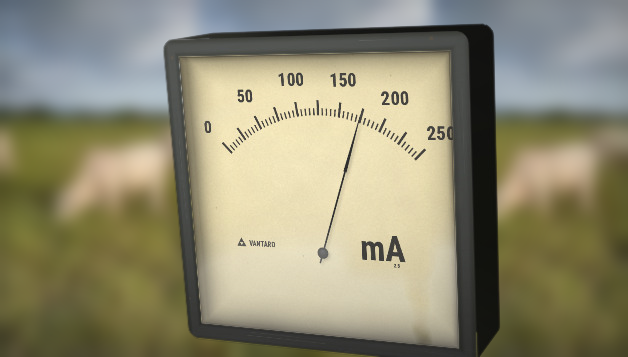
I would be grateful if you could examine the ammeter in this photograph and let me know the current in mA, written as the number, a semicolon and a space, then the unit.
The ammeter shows 175; mA
